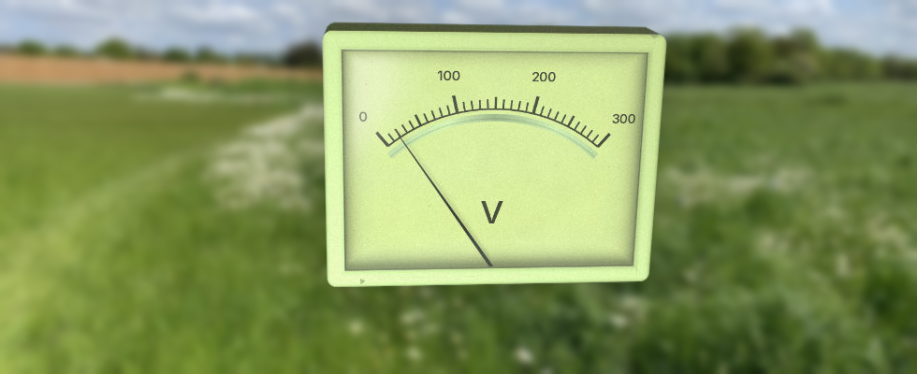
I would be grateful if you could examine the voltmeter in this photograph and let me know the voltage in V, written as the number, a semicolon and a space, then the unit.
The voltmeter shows 20; V
